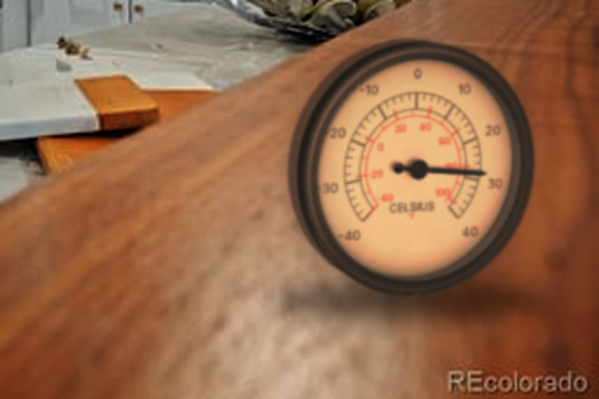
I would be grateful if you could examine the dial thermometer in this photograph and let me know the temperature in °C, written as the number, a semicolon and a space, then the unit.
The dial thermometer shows 28; °C
